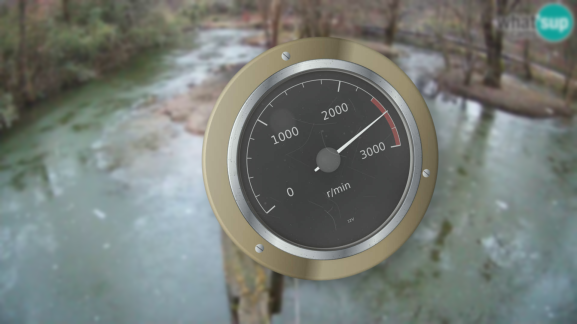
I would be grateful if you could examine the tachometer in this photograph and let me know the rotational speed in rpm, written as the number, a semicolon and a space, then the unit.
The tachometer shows 2600; rpm
